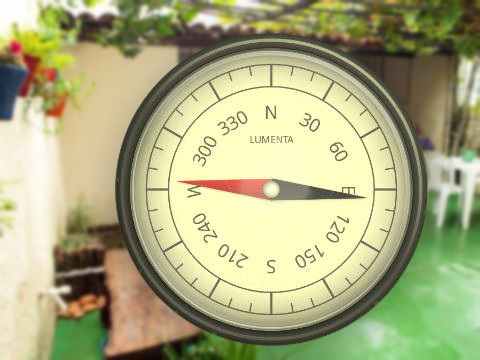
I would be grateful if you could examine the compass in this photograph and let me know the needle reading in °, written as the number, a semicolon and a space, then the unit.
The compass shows 275; °
